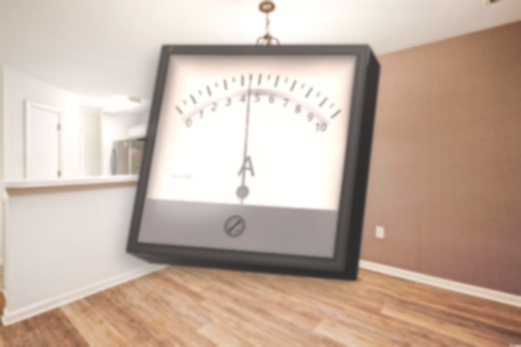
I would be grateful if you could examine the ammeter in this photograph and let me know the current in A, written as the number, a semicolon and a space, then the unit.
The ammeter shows 4.5; A
